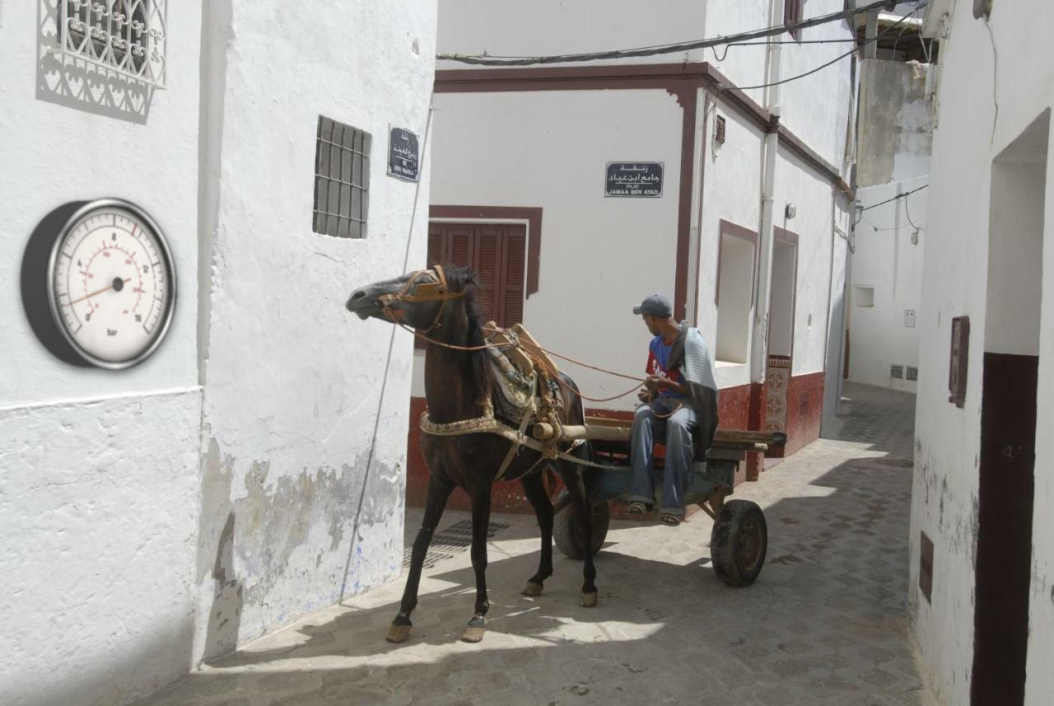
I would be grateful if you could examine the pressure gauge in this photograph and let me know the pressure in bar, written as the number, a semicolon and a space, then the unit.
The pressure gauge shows 1.5; bar
